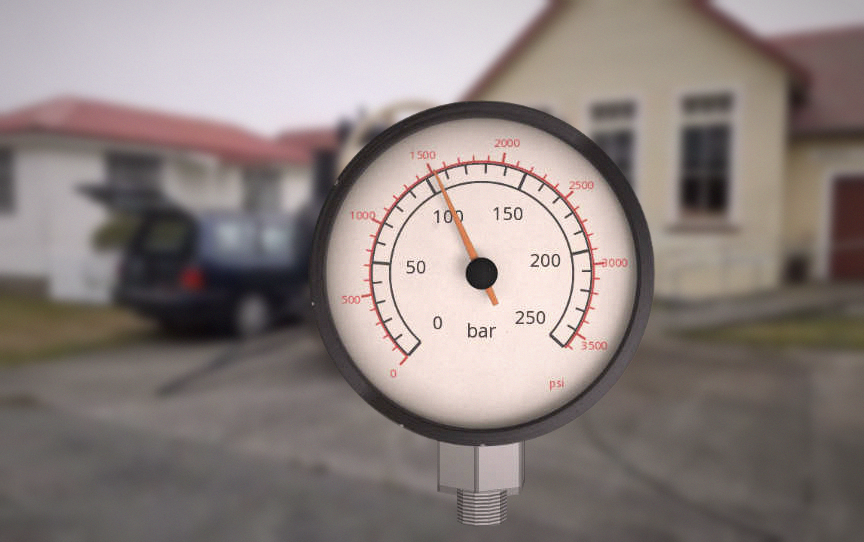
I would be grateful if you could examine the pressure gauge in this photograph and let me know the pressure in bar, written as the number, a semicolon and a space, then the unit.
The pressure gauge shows 105; bar
